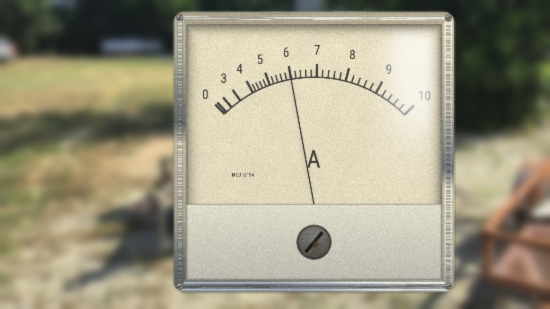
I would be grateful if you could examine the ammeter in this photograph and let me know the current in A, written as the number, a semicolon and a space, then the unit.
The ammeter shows 6; A
